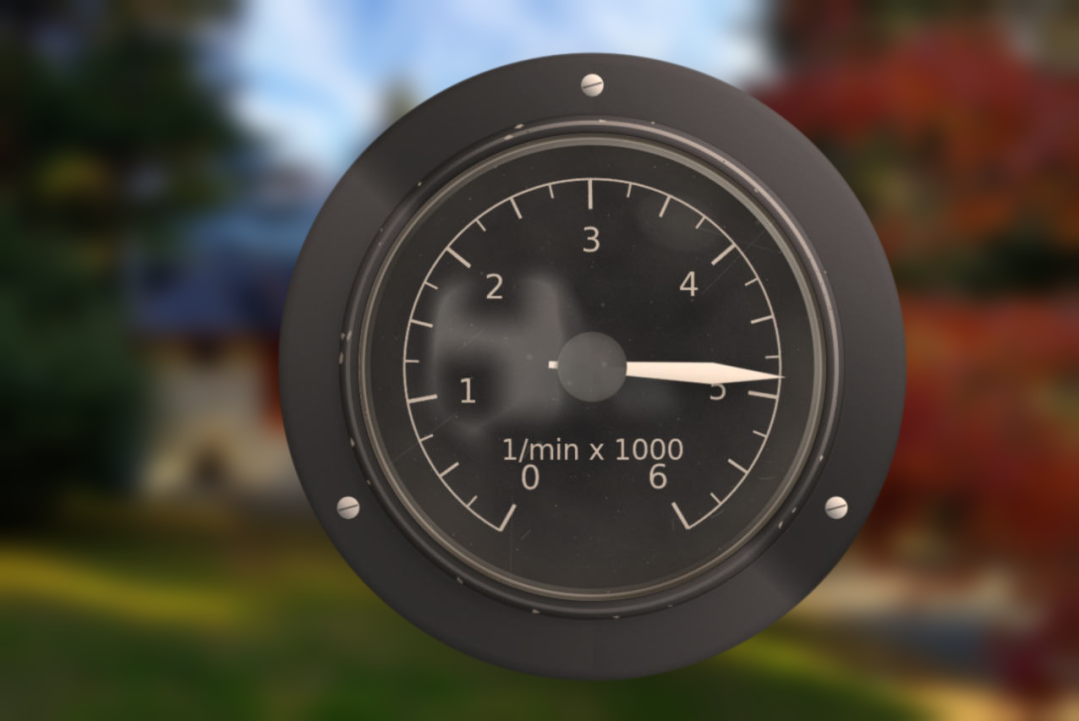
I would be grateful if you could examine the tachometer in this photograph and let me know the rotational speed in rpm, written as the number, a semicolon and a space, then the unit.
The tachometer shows 4875; rpm
